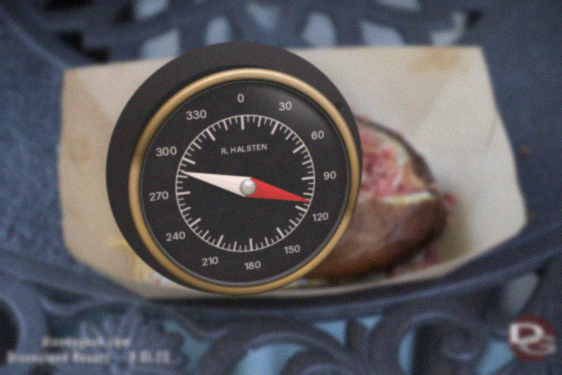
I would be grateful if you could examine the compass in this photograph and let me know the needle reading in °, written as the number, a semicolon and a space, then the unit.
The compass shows 110; °
